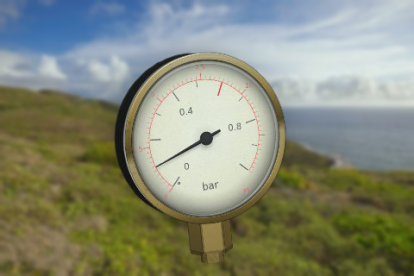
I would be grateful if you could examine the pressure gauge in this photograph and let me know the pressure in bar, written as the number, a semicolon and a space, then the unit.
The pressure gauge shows 0.1; bar
